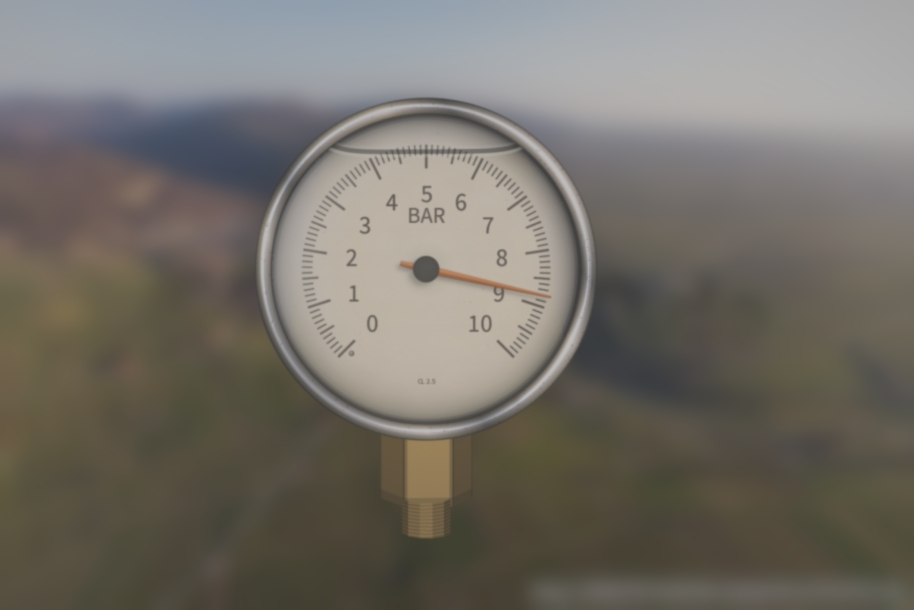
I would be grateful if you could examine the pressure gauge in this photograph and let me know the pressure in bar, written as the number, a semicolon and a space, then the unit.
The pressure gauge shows 8.8; bar
